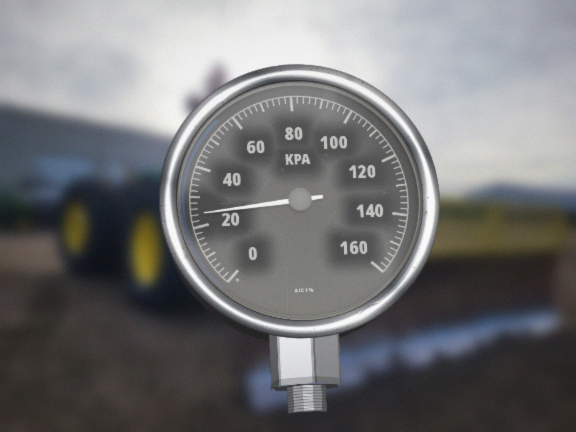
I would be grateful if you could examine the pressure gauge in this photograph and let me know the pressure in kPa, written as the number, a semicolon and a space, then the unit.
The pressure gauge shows 24; kPa
